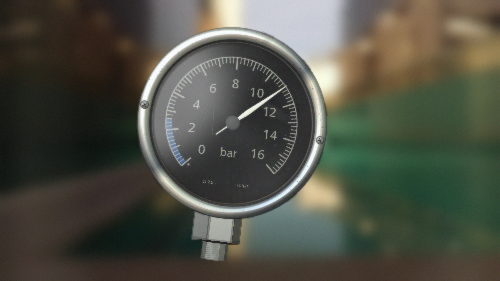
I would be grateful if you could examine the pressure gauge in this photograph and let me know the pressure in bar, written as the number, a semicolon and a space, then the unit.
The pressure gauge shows 11; bar
